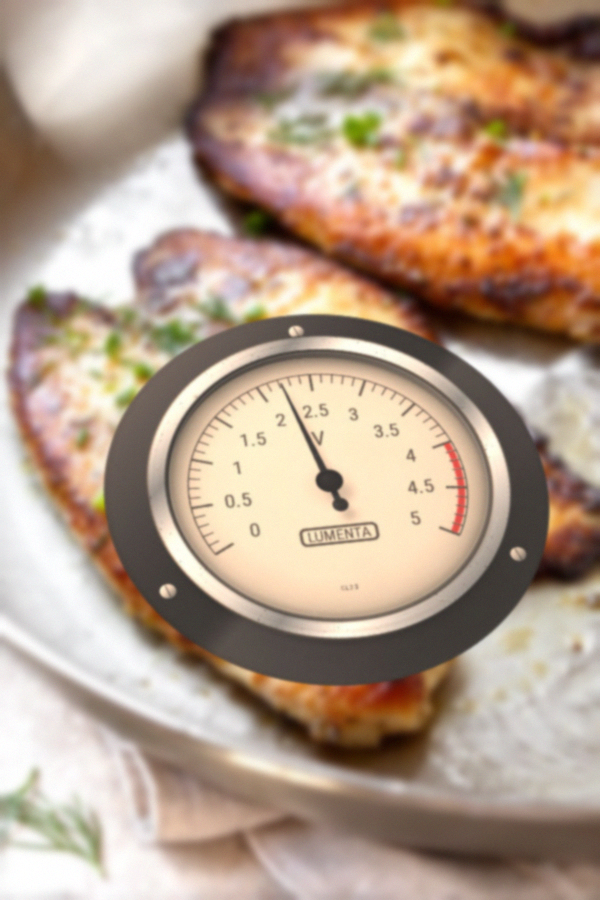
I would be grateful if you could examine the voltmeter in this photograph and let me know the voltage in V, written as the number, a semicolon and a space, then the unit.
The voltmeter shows 2.2; V
